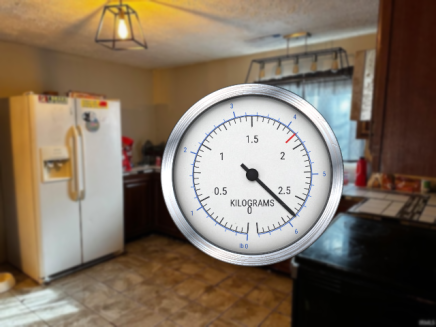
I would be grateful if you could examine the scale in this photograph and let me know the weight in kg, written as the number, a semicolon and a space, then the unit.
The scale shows 2.65; kg
